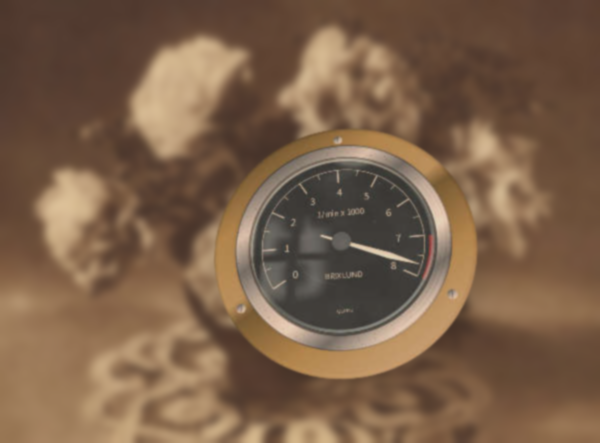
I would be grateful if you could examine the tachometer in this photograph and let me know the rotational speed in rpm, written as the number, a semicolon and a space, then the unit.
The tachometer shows 7750; rpm
